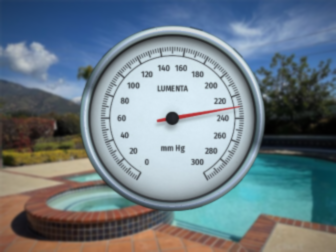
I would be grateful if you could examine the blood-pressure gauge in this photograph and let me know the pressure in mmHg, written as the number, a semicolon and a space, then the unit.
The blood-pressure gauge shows 230; mmHg
